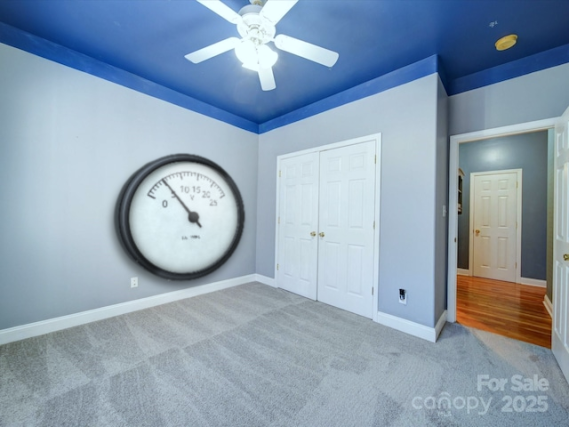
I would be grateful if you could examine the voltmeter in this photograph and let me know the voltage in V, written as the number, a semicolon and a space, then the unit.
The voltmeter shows 5; V
